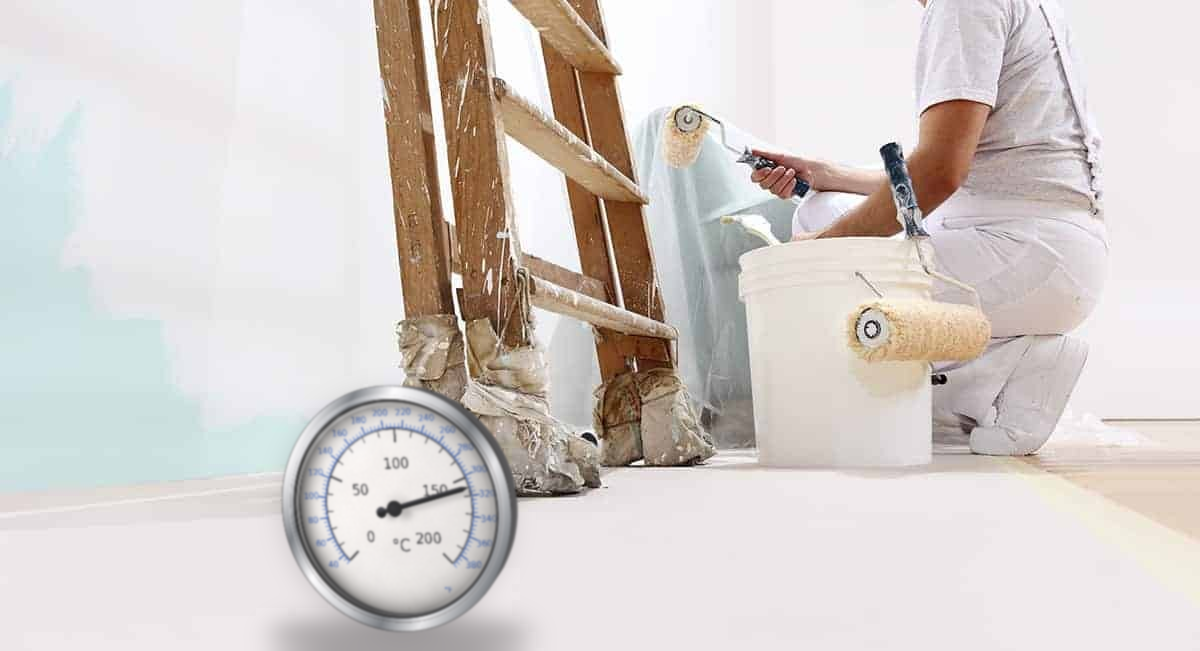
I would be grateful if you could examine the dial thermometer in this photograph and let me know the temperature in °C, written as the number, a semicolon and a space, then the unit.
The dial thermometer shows 155; °C
